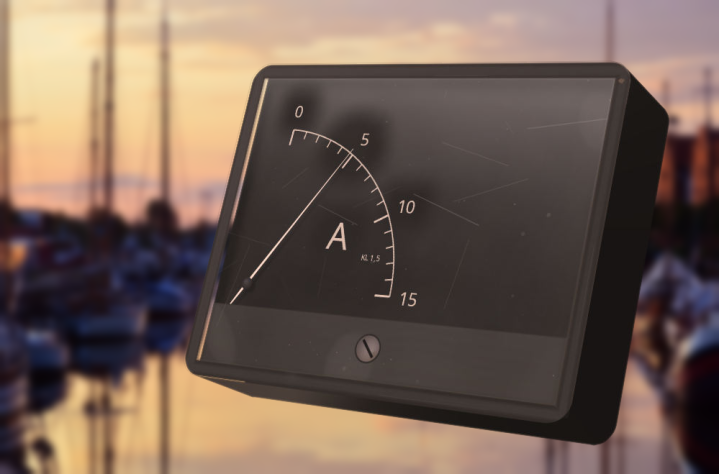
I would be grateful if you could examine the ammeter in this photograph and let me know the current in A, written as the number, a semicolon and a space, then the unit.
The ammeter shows 5; A
